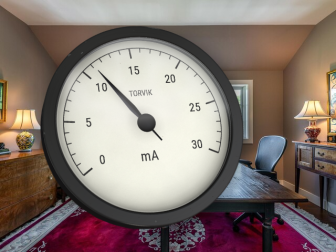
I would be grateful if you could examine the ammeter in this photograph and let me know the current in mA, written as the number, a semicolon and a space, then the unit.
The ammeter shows 11; mA
